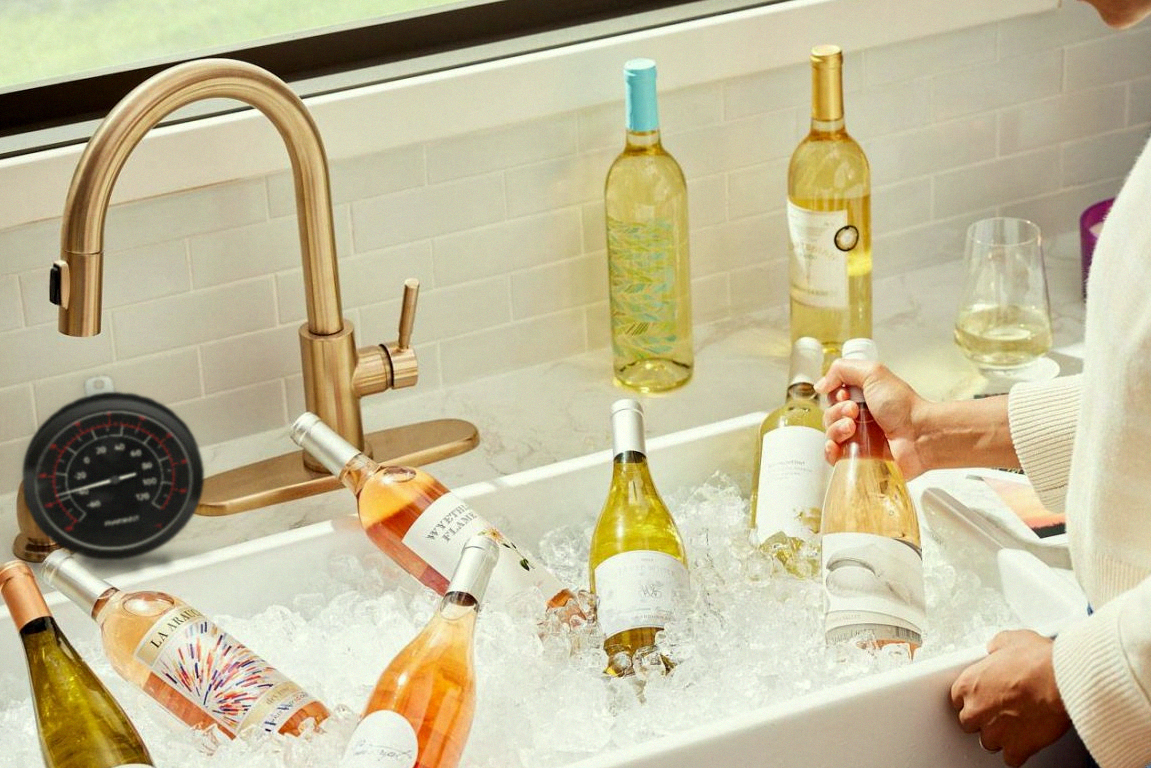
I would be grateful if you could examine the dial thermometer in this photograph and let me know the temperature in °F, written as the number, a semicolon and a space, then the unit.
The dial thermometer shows -35; °F
